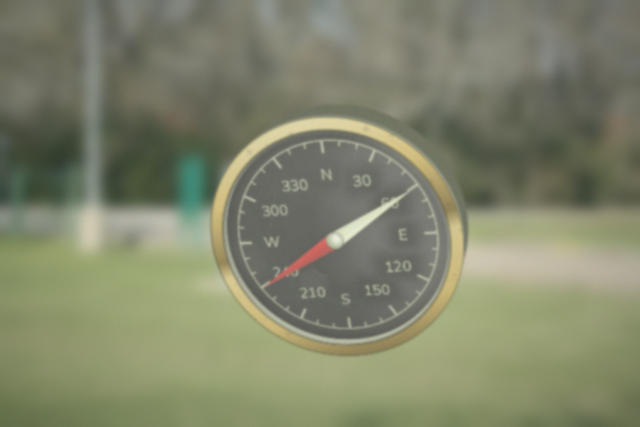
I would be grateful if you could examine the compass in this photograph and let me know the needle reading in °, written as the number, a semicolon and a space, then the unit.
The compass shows 240; °
